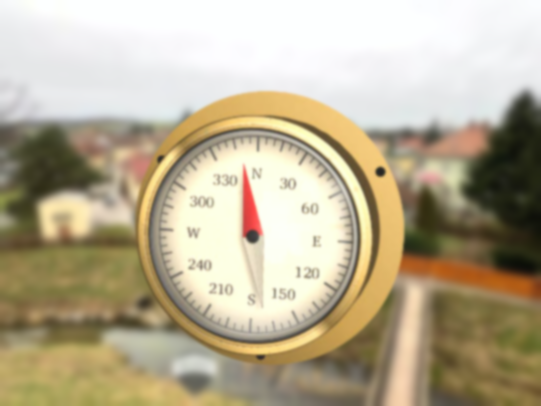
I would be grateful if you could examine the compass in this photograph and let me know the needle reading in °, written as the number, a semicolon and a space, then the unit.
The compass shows 350; °
